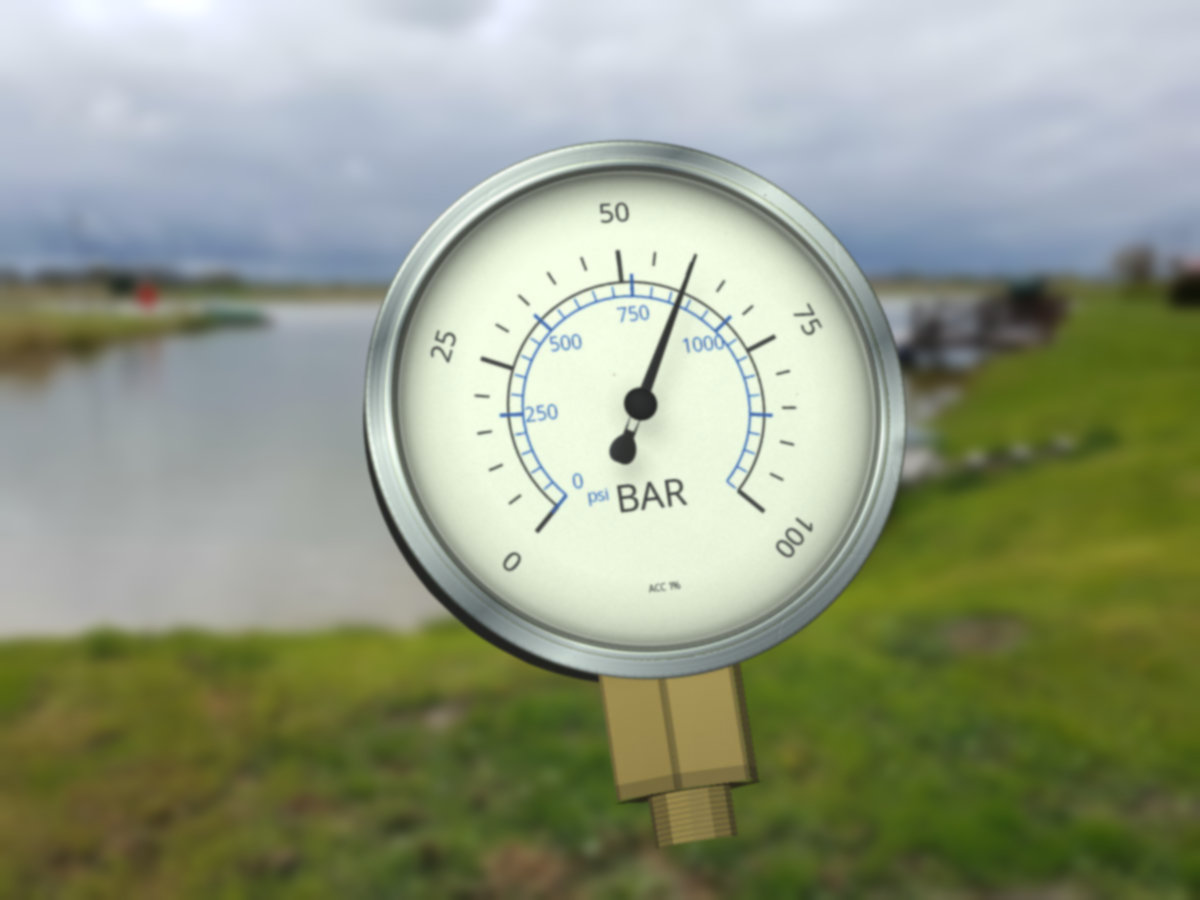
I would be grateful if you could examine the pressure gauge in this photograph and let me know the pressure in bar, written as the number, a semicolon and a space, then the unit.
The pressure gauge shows 60; bar
